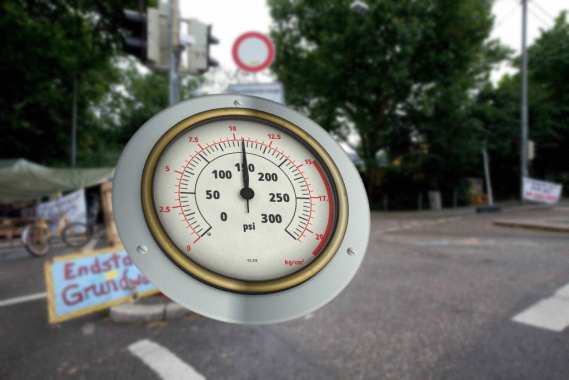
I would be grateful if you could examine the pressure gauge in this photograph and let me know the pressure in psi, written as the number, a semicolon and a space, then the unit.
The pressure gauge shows 150; psi
